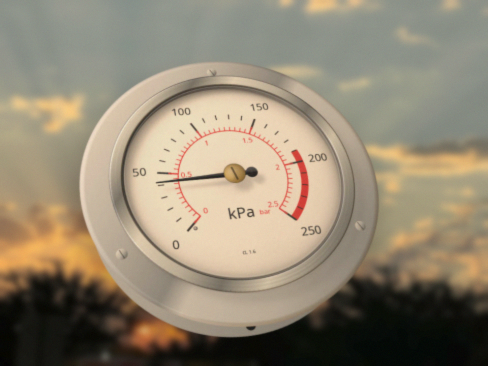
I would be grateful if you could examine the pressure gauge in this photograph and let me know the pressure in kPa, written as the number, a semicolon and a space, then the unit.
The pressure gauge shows 40; kPa
